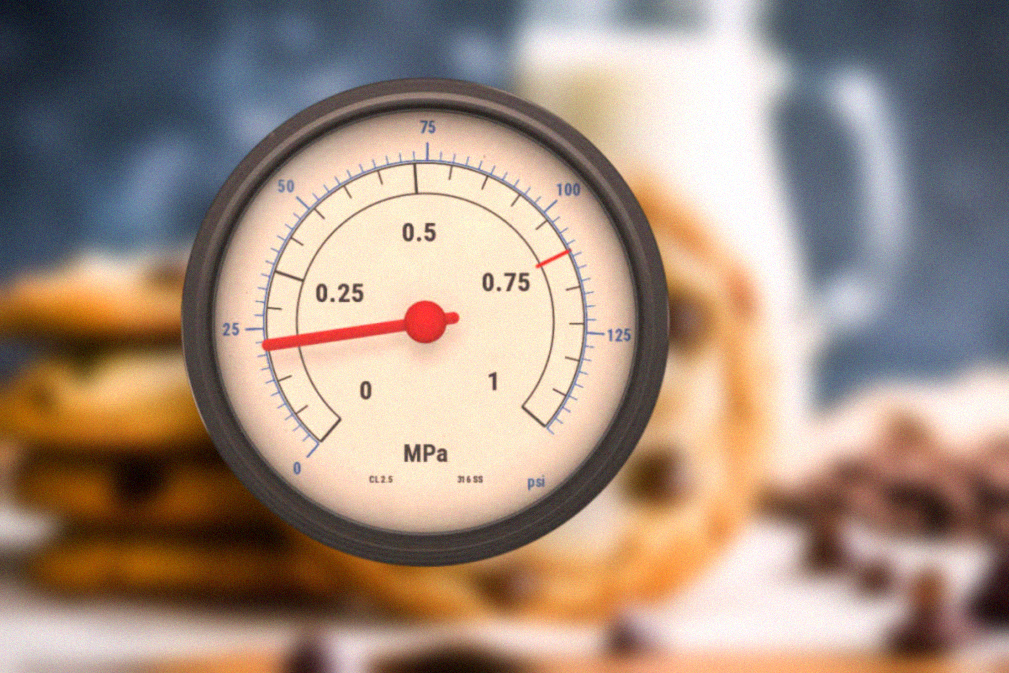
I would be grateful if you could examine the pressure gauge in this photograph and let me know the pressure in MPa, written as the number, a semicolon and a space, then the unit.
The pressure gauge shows 0.15; MPa
